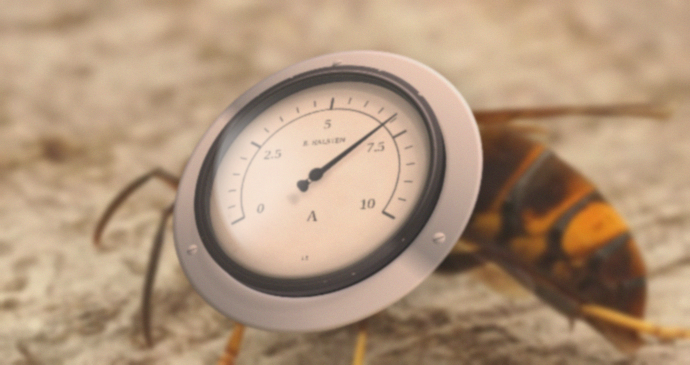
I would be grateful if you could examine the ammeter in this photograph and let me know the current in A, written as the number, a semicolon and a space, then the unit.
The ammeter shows 7; A
